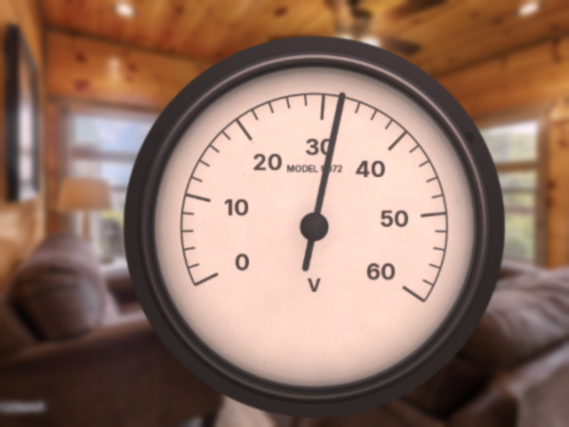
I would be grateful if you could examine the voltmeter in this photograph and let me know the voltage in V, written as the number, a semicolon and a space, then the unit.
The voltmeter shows 32; V
